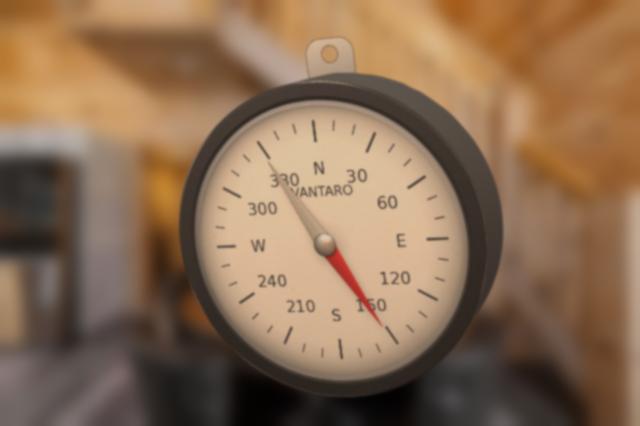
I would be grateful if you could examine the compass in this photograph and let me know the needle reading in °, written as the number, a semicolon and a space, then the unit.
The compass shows 150; °
